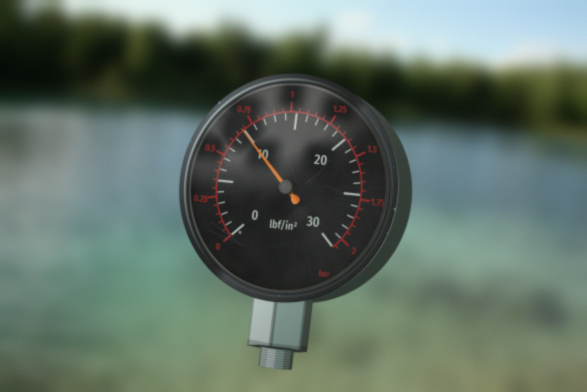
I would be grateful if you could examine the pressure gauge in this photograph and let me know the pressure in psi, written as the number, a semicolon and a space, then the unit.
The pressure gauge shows 10; psi
